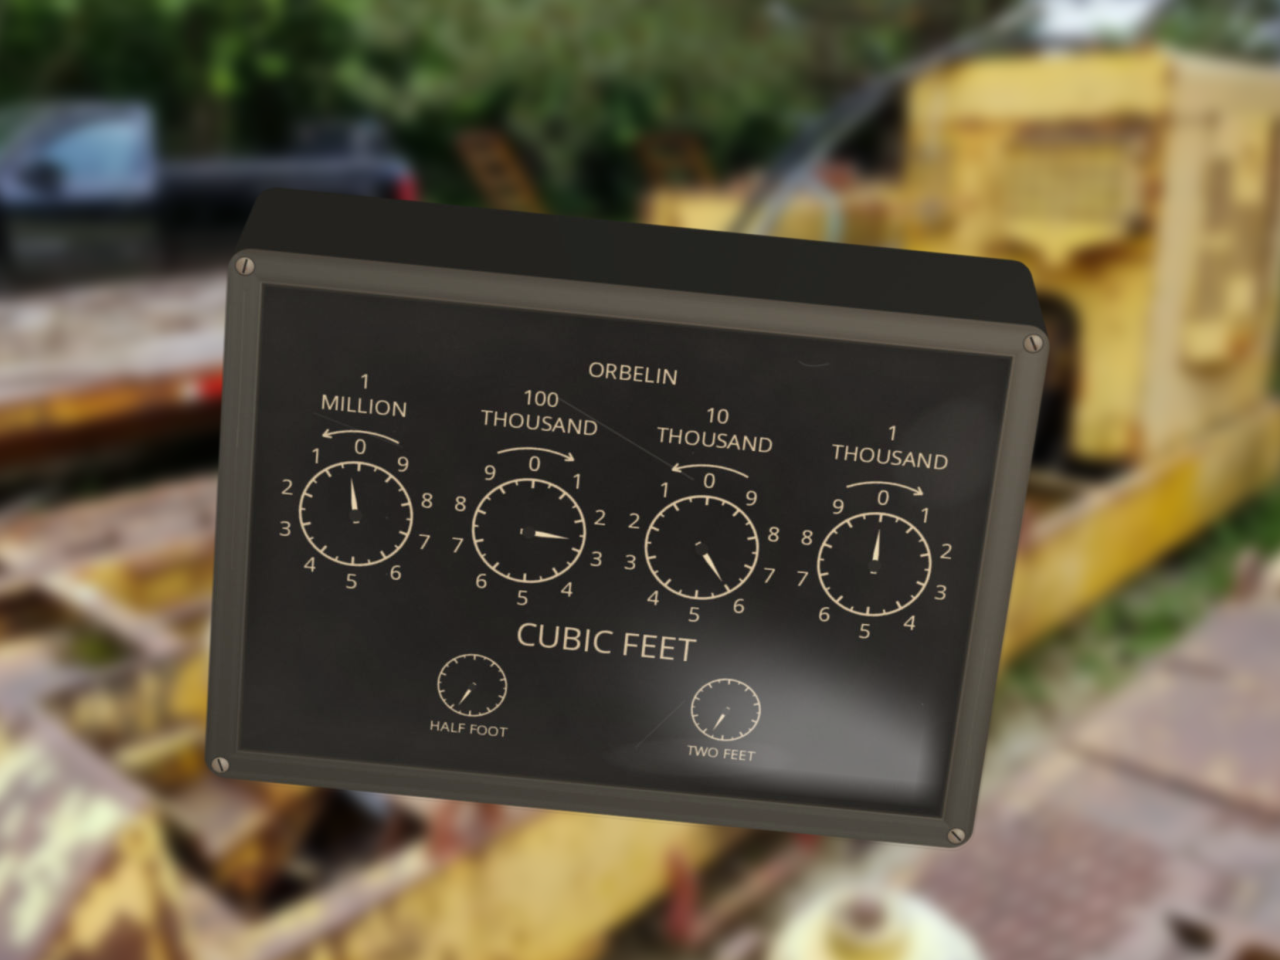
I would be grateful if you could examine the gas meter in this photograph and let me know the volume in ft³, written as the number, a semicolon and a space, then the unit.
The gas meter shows 26000; ft³
